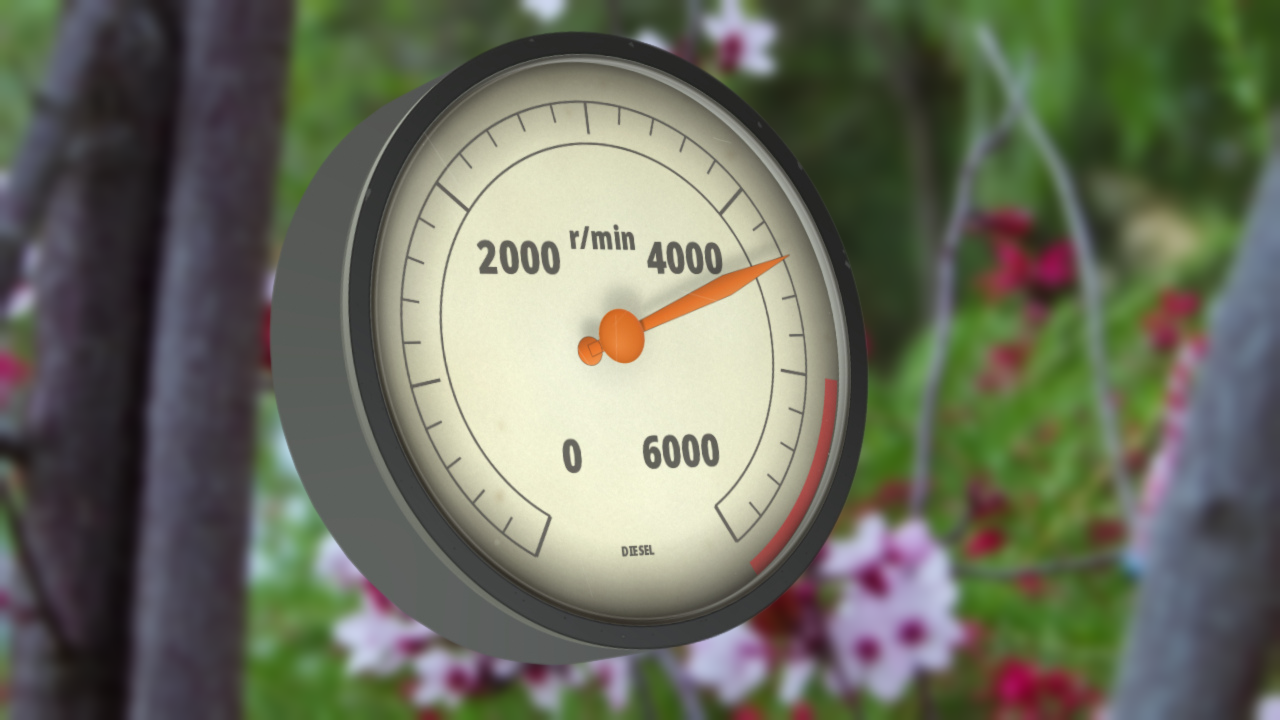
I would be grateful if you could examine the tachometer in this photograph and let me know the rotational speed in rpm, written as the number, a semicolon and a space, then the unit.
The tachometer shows 4400; rpm
